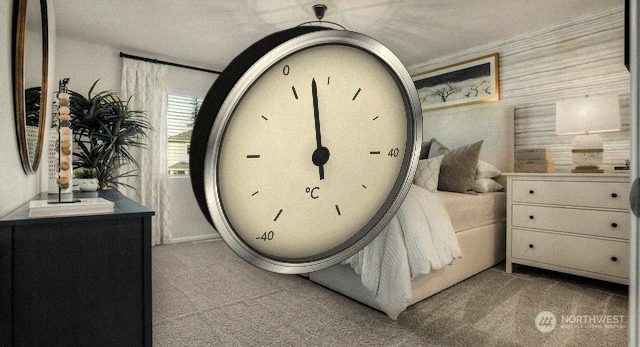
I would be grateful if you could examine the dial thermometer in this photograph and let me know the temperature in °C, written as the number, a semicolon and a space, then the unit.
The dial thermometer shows 5; °C
